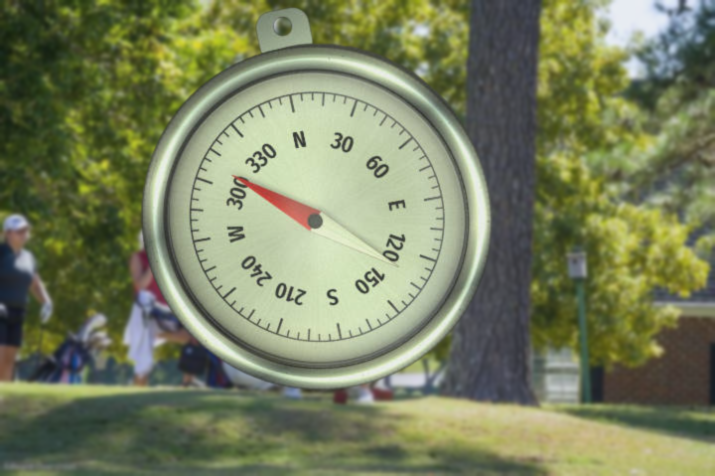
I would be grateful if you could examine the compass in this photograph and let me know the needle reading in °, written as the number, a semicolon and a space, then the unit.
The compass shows 310; °
